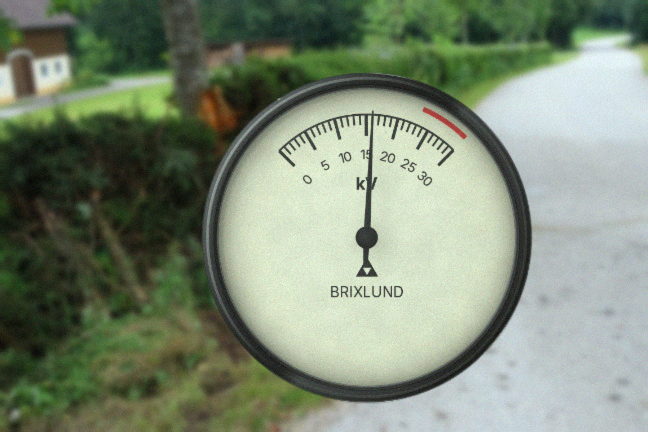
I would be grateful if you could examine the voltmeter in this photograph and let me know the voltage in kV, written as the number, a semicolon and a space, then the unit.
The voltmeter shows 16; kV
